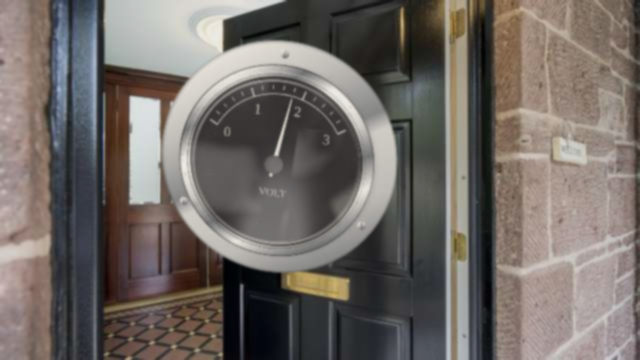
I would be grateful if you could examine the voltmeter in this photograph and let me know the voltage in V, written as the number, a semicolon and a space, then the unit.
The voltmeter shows 1.8; V
